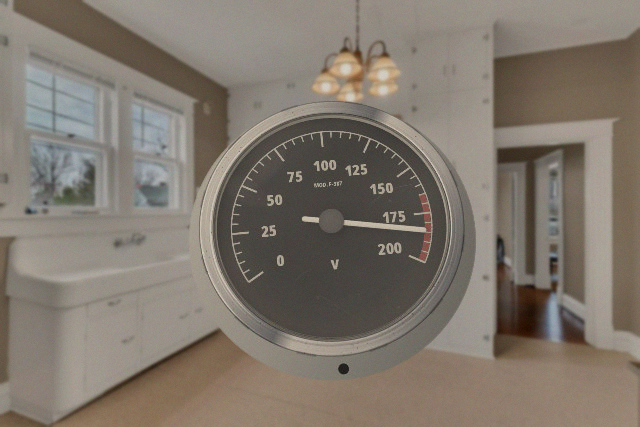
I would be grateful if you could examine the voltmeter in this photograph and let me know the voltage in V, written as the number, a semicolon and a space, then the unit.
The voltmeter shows 185; V
